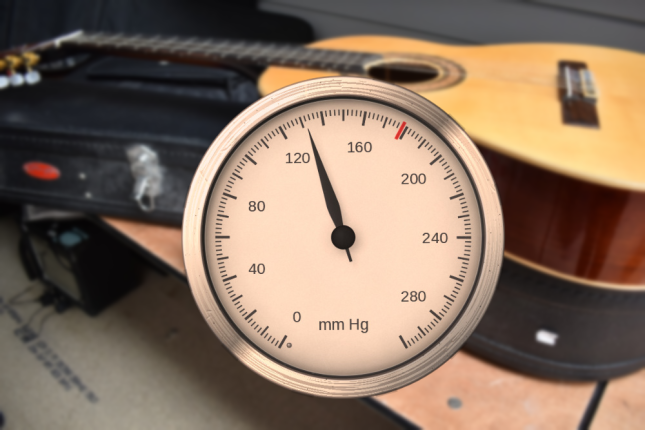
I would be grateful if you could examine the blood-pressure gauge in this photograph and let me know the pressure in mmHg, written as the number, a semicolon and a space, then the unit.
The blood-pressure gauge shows 132; mmHg
